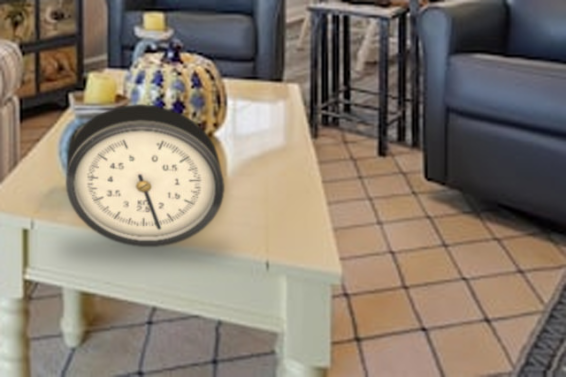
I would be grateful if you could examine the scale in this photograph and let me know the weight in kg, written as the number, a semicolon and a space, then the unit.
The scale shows 2.25; kg
